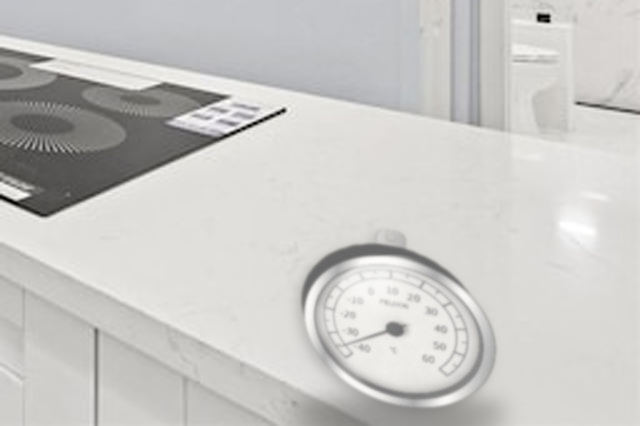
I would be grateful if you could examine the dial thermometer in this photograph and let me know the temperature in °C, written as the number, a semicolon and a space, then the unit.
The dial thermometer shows -35; °C
